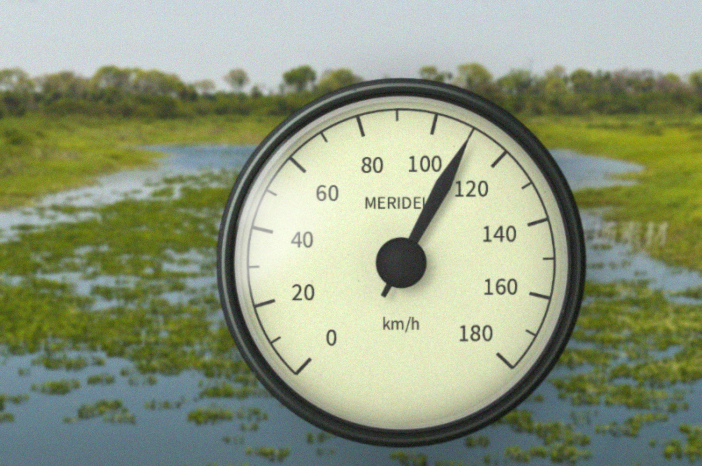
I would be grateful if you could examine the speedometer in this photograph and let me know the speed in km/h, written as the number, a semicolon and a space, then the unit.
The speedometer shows 110; km/h
